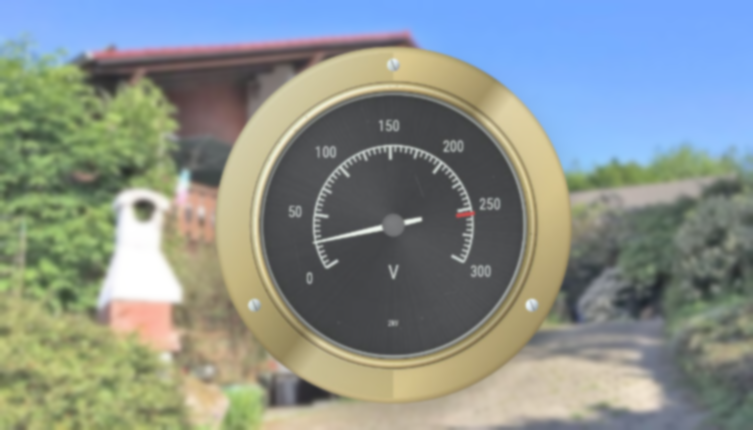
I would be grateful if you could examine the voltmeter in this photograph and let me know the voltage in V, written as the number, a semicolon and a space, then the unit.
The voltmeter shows 25; V
